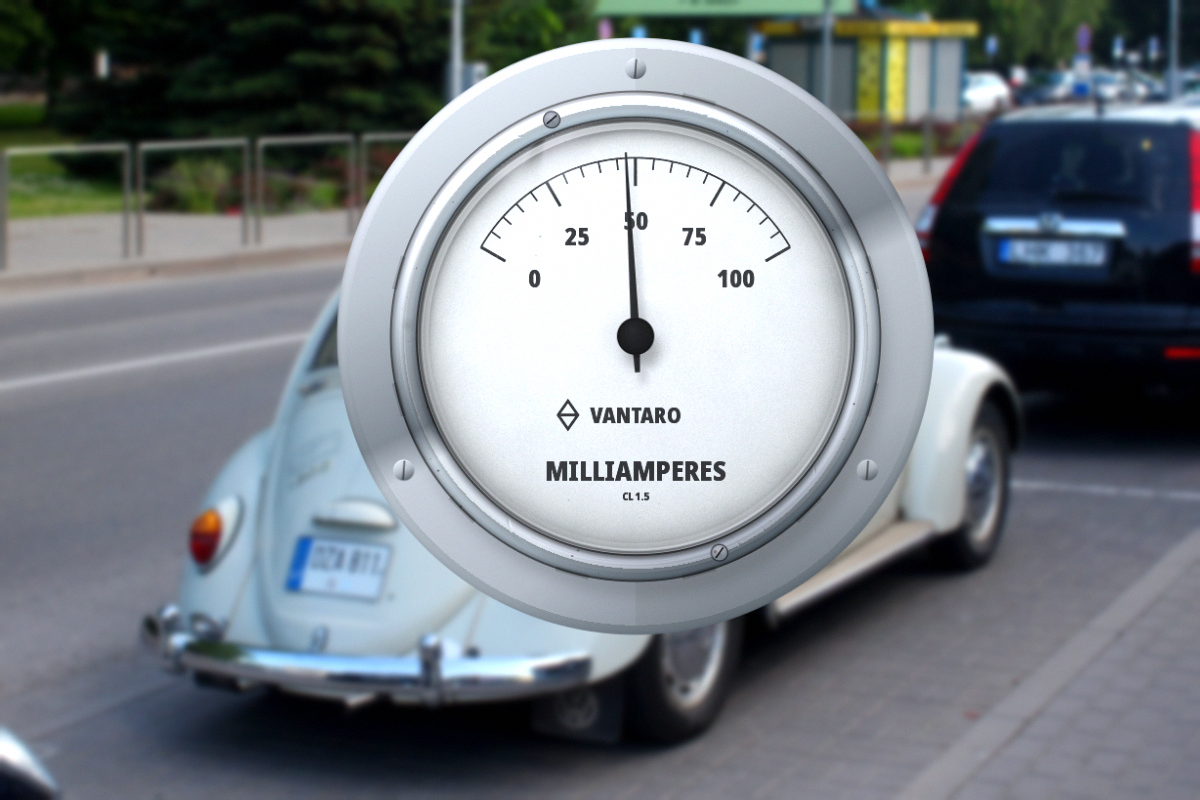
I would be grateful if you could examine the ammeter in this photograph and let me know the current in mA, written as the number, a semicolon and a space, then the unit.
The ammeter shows 47.5; mA
